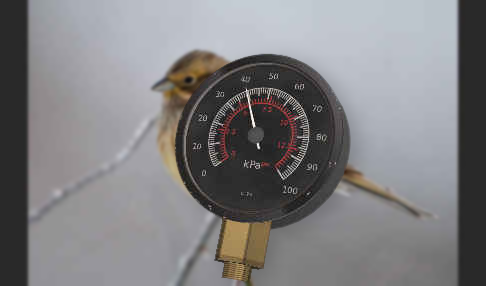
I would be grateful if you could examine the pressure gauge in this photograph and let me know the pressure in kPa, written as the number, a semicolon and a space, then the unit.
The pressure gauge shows 40; kPa
